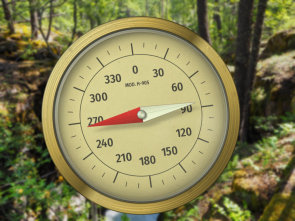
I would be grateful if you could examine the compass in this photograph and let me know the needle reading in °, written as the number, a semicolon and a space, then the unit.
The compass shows 265; °
